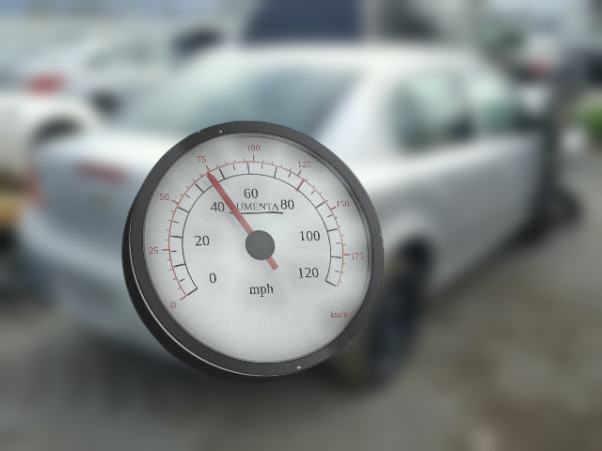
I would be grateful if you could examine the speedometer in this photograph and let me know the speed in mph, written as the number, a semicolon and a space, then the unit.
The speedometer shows 45; mph
